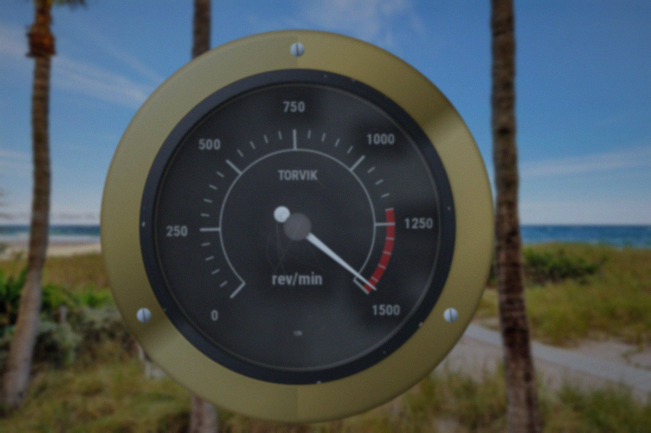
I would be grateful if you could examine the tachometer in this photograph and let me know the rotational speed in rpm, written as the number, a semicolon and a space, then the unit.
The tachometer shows 1475; rpm
